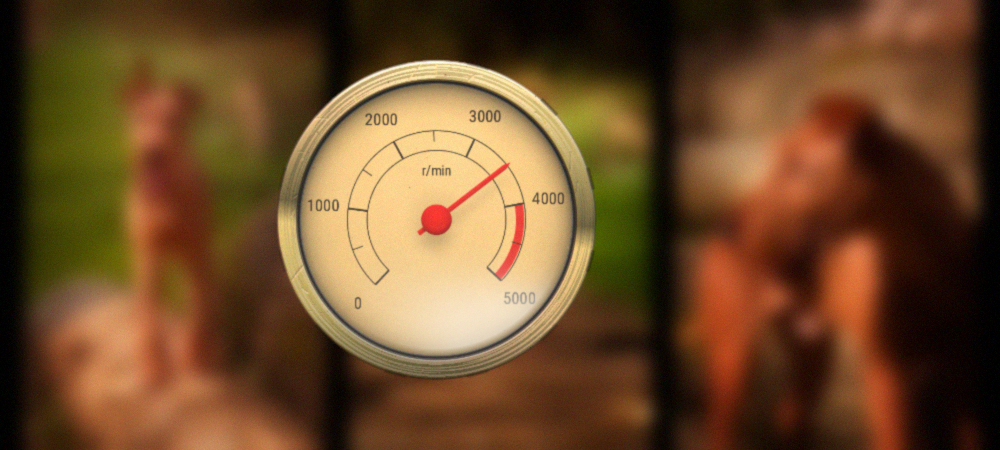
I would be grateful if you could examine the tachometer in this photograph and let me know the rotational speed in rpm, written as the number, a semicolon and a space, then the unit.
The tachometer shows 3500; rpm
